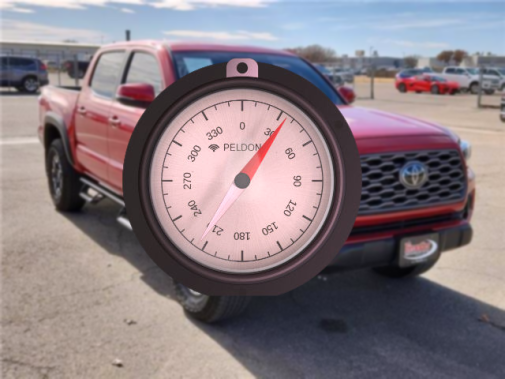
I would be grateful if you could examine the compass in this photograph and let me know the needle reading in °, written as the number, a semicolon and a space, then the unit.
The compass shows 35; °
